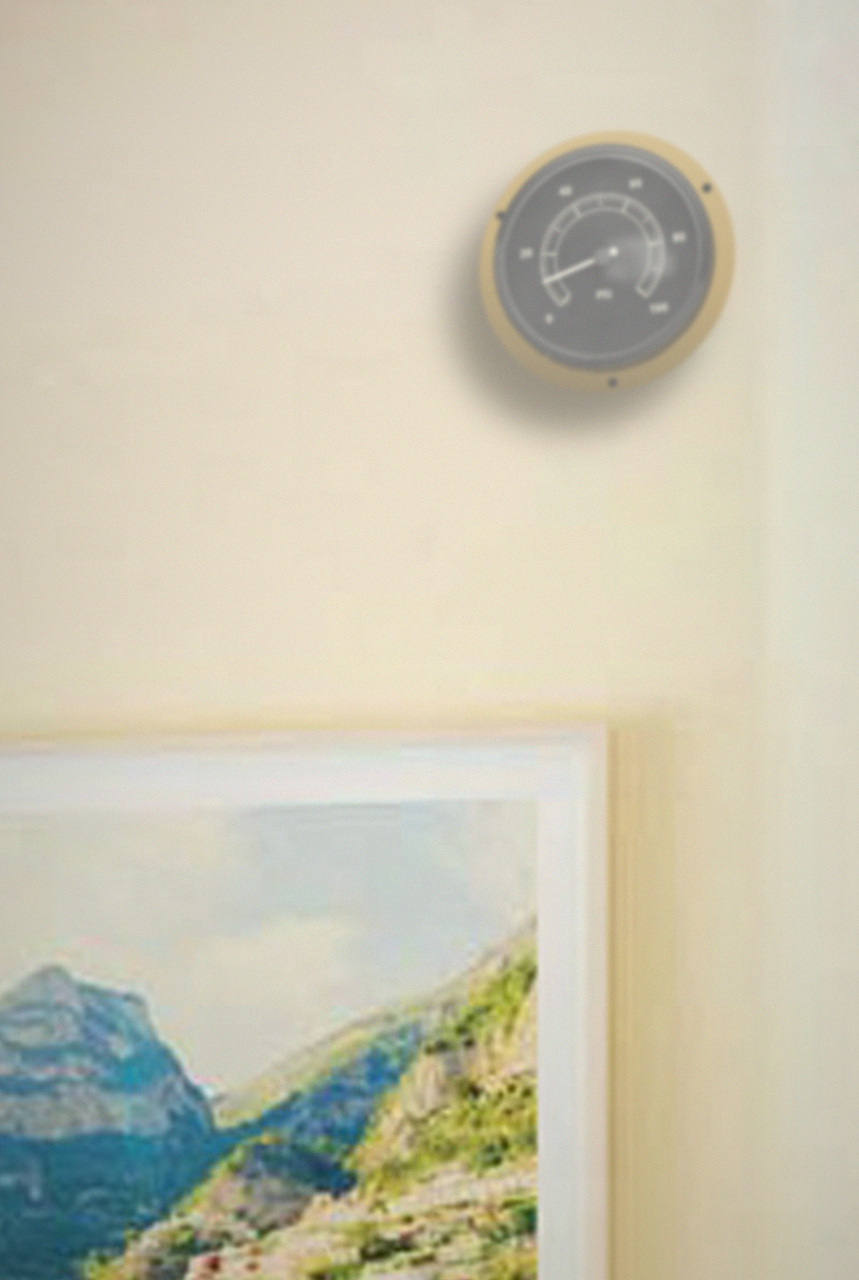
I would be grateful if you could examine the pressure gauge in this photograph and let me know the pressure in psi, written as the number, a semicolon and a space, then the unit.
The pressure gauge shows 10; psi
